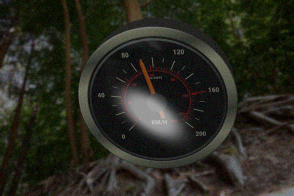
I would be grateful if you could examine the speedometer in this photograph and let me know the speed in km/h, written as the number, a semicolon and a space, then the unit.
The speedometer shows 90; km/h
